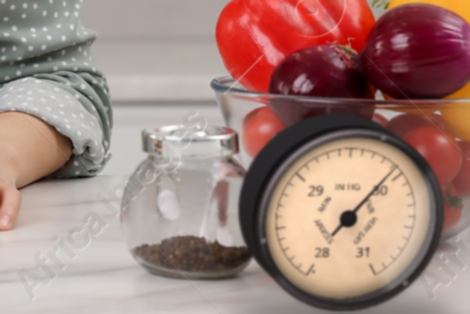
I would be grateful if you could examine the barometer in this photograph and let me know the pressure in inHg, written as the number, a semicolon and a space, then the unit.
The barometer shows 29.9; inHg
